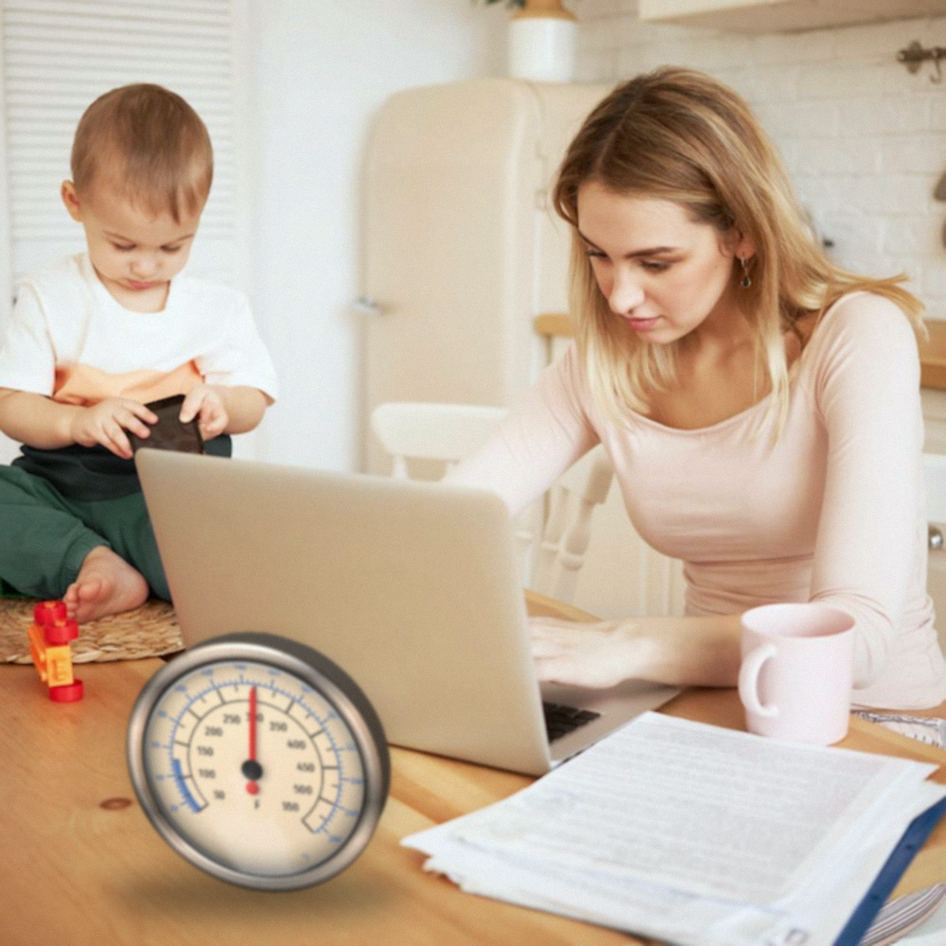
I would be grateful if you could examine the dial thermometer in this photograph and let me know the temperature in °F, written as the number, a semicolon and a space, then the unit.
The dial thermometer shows 300; °F
